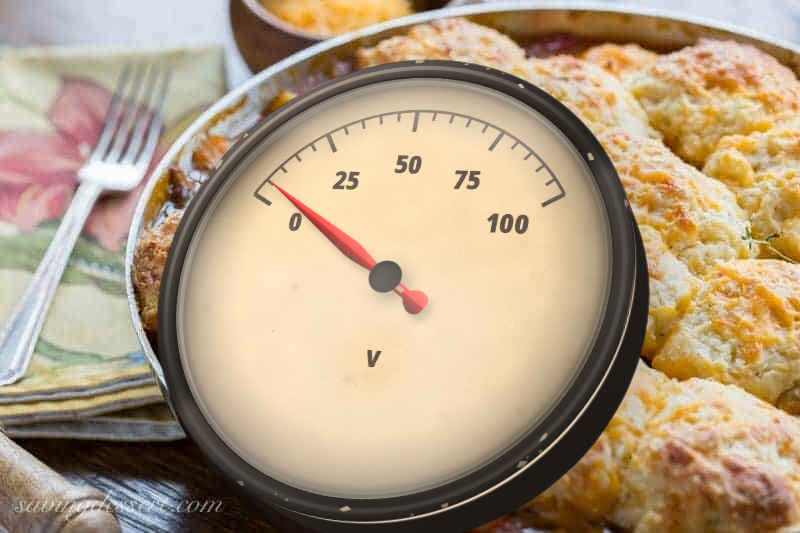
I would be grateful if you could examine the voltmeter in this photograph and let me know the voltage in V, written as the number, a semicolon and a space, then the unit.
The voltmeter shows 5; V
